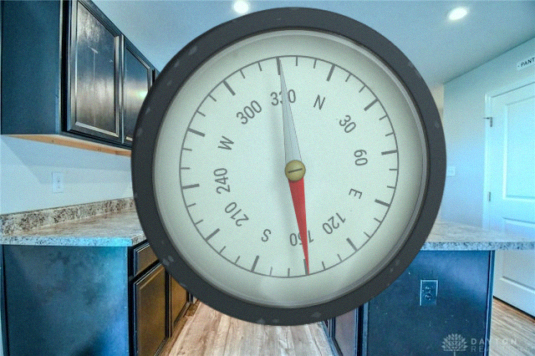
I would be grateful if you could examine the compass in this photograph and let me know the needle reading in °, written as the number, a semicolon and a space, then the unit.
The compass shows 150; °
